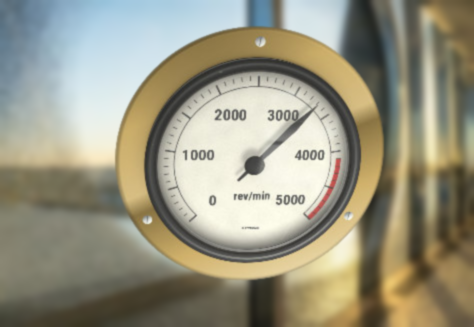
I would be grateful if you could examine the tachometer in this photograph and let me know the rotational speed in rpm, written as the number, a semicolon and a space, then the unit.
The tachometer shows 3300; rpm
